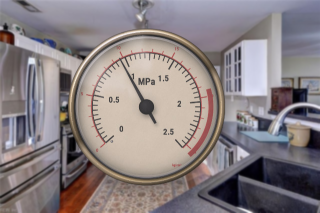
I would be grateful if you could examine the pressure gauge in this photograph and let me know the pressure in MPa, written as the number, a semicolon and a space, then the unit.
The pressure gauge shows 0.95; MPa
